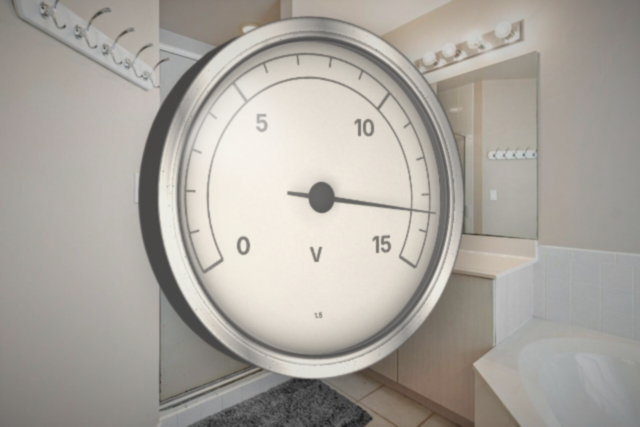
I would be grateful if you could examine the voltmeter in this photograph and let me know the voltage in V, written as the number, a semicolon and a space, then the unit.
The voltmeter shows 13.5; V
